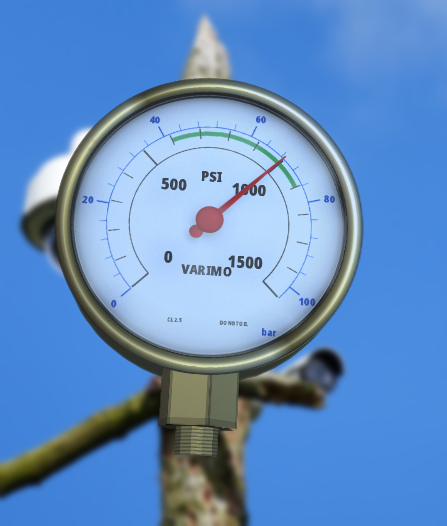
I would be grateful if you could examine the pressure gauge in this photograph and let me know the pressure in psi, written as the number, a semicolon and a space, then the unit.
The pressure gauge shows 1000; psi
